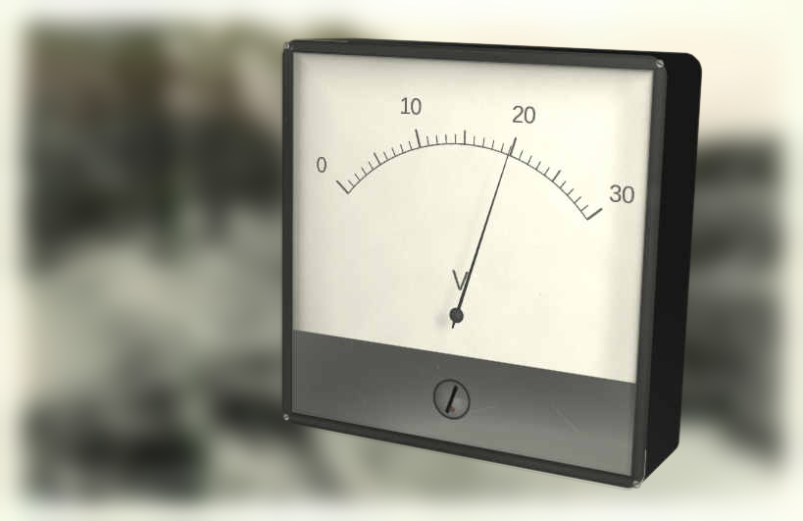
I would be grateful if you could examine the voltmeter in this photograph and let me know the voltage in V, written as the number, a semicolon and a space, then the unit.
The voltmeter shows 20; V
